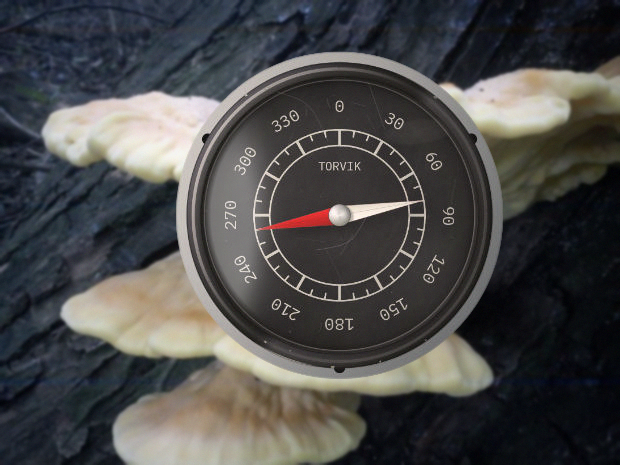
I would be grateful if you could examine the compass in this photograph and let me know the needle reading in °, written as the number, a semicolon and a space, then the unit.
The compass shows 260; °
